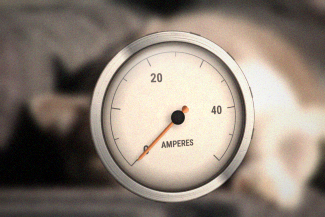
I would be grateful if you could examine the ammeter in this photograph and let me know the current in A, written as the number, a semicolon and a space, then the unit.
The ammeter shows 0; A
